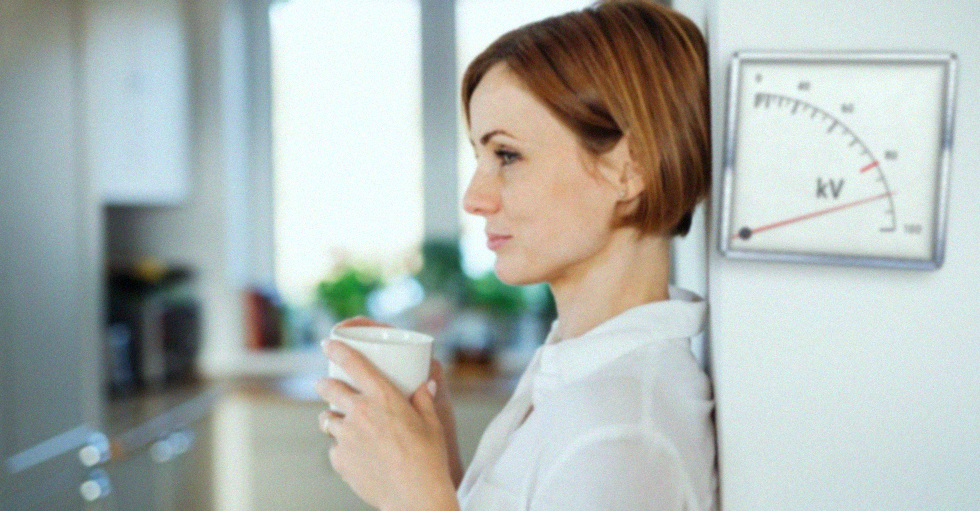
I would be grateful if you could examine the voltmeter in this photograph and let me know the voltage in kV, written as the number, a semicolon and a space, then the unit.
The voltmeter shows 90; kV
